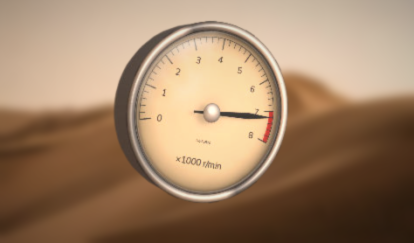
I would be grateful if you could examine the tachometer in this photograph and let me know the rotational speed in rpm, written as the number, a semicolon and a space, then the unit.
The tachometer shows 7200; rpm
